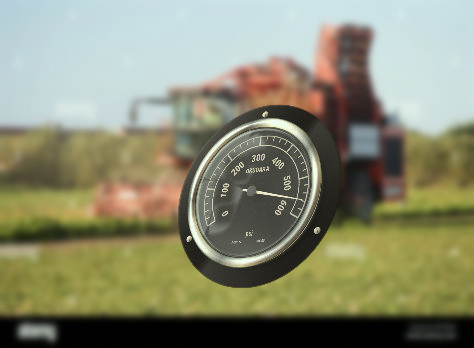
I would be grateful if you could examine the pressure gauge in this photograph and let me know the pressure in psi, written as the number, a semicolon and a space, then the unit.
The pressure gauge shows 560; psi
